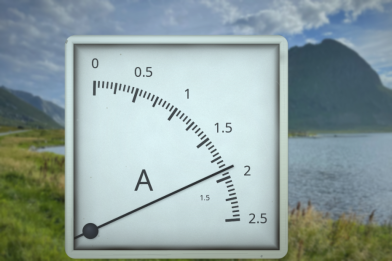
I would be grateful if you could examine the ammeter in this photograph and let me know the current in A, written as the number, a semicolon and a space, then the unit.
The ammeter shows 1.9; A
